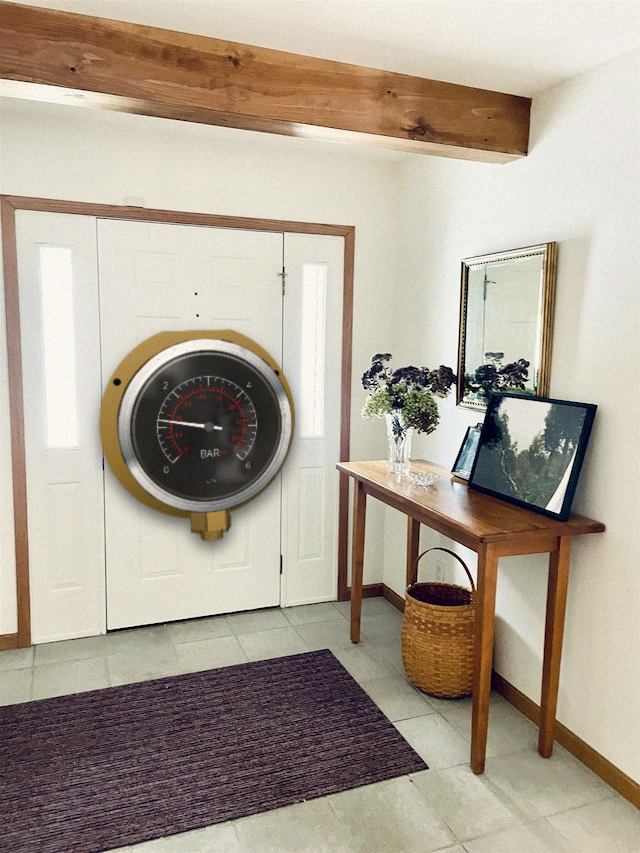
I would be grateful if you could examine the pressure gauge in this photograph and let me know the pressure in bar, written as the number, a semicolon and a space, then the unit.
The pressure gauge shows 1.2; bar
